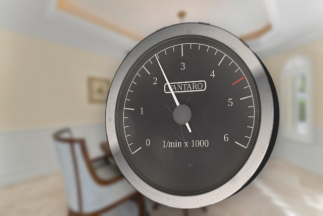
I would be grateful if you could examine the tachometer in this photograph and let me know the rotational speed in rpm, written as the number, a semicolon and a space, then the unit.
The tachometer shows 2400; rpm
